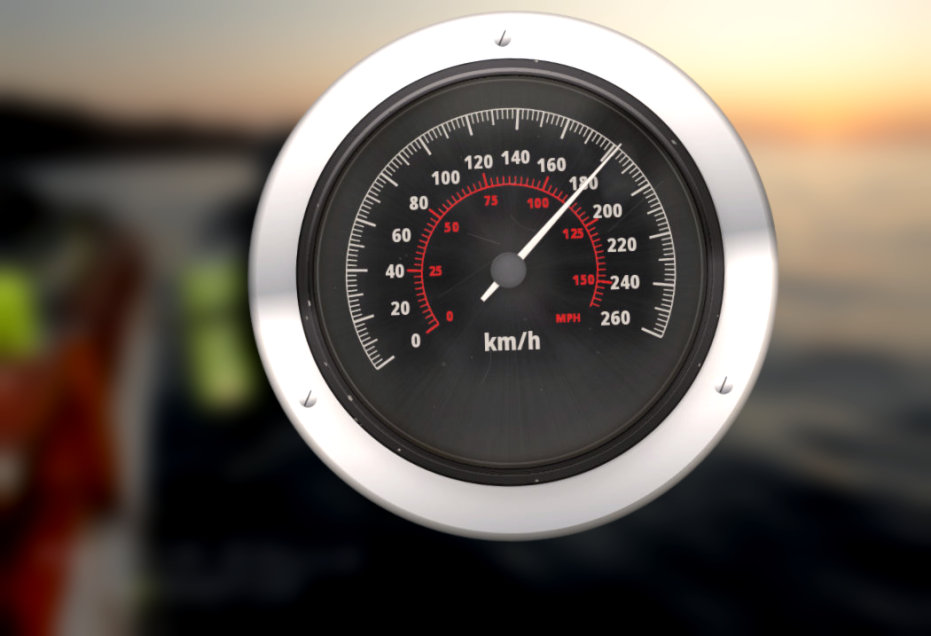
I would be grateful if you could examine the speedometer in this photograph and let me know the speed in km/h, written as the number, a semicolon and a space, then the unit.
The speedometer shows 182; km/h
